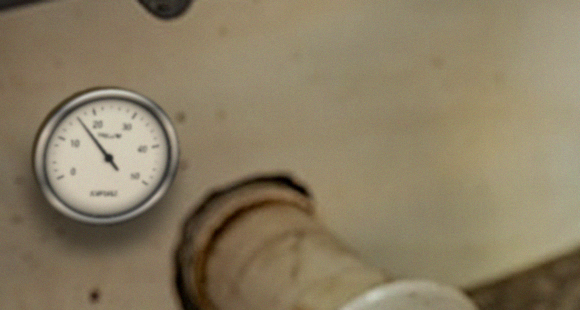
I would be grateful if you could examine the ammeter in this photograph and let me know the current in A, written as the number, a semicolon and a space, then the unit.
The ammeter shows 16; A
